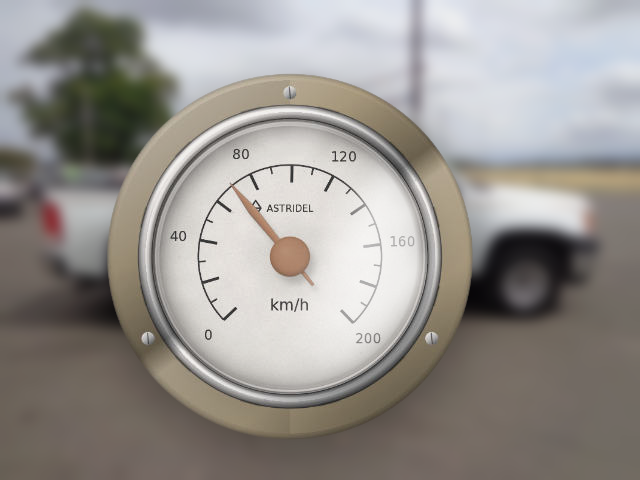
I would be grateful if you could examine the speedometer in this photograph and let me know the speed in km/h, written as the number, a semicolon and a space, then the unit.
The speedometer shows 70; km/h
